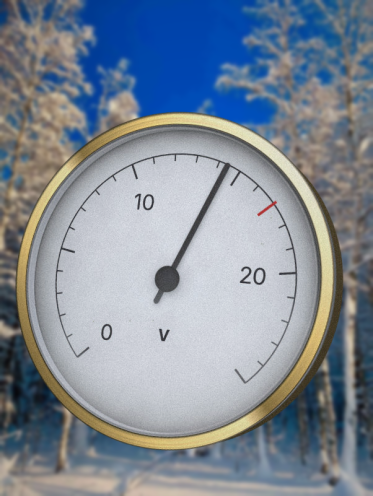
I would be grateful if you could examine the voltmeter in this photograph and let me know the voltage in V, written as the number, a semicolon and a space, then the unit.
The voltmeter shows 14.5; V
